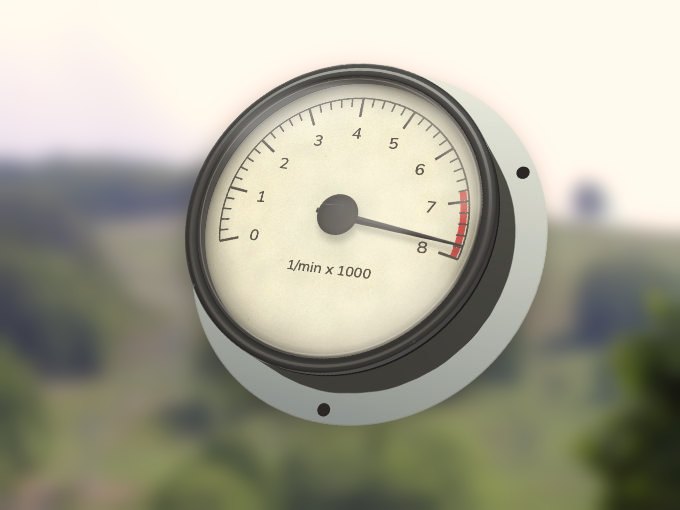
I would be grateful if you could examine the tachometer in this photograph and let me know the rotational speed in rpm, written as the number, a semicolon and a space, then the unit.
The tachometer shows 7800; rpm
